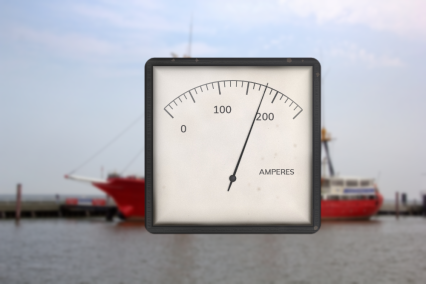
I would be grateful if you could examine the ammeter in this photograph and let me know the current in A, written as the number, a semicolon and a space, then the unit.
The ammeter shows 180; A
